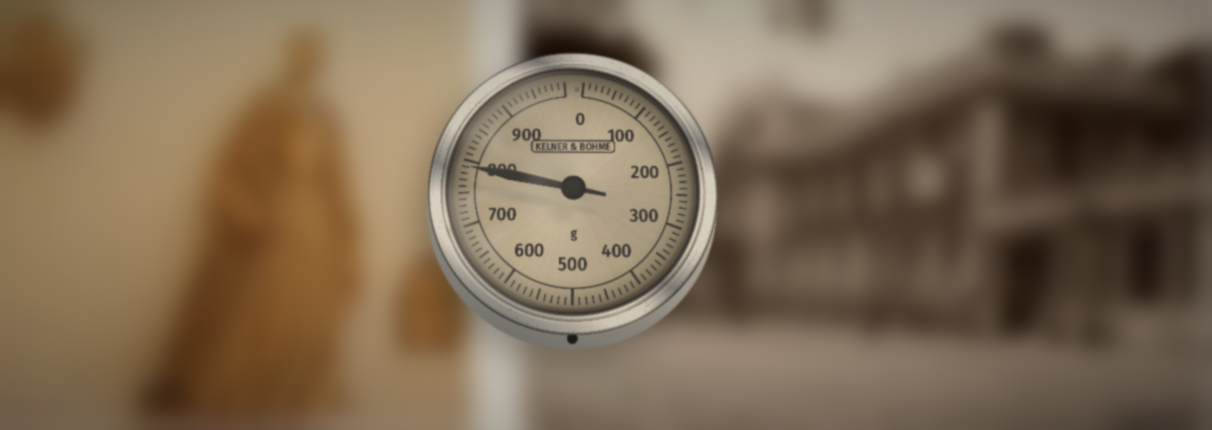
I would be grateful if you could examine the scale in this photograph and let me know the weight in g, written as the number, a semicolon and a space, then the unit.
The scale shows 790; g
